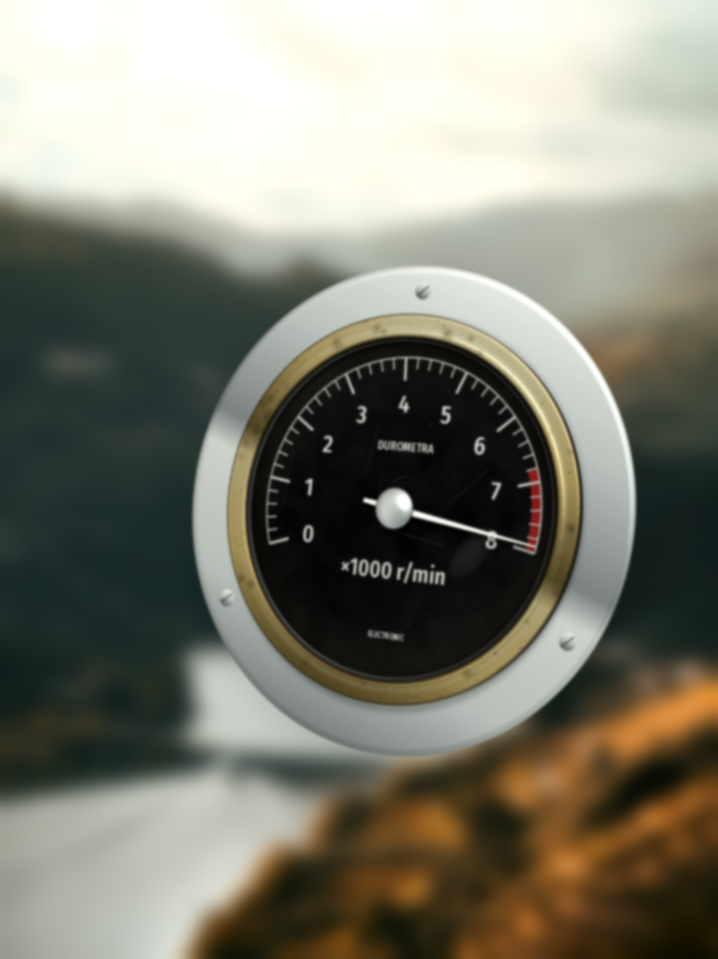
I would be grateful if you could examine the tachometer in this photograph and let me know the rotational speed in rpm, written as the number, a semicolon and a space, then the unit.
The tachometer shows 7900; rpm
